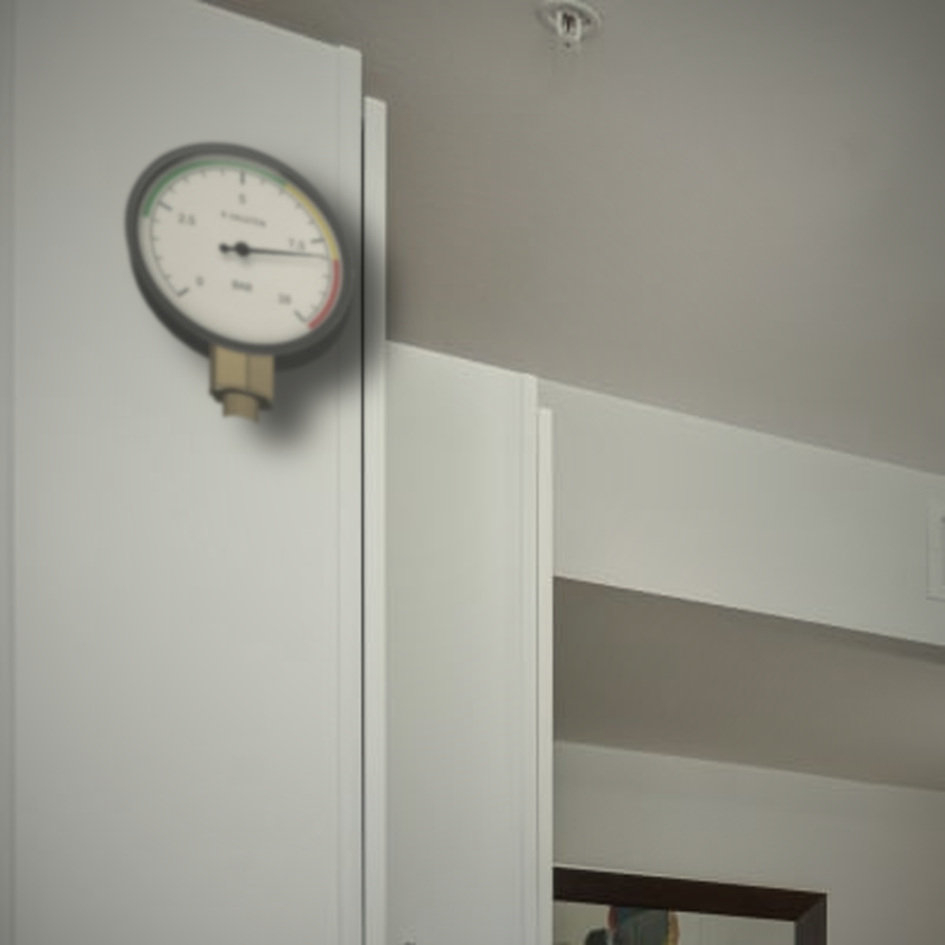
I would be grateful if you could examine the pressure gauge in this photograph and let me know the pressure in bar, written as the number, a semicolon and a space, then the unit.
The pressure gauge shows 8; bar
